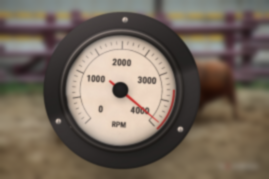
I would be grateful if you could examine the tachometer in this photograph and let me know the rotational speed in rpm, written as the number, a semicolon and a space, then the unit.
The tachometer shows 3900; rpm
